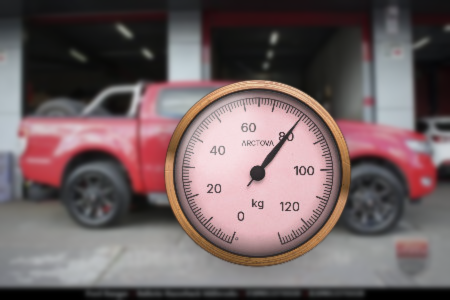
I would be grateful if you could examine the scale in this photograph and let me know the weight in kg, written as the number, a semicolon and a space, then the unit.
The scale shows 80; kg
